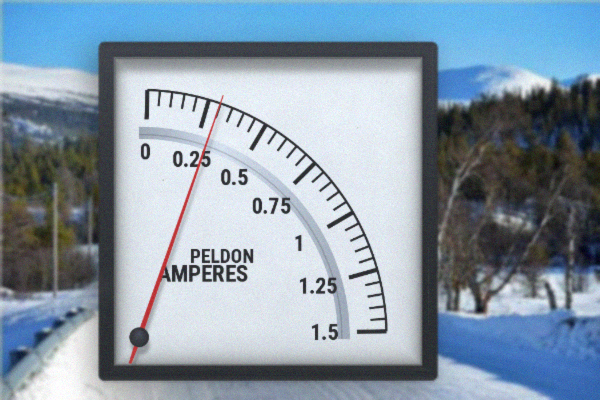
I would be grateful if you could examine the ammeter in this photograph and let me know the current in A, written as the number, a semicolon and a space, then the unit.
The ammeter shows 0.3; A
